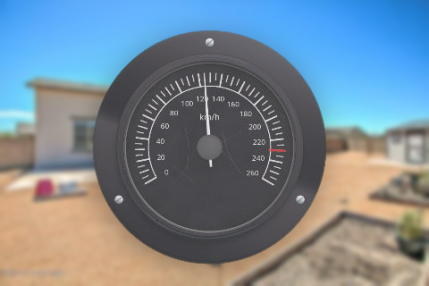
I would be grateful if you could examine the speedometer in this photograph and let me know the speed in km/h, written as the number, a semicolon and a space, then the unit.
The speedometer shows 125; km/h
